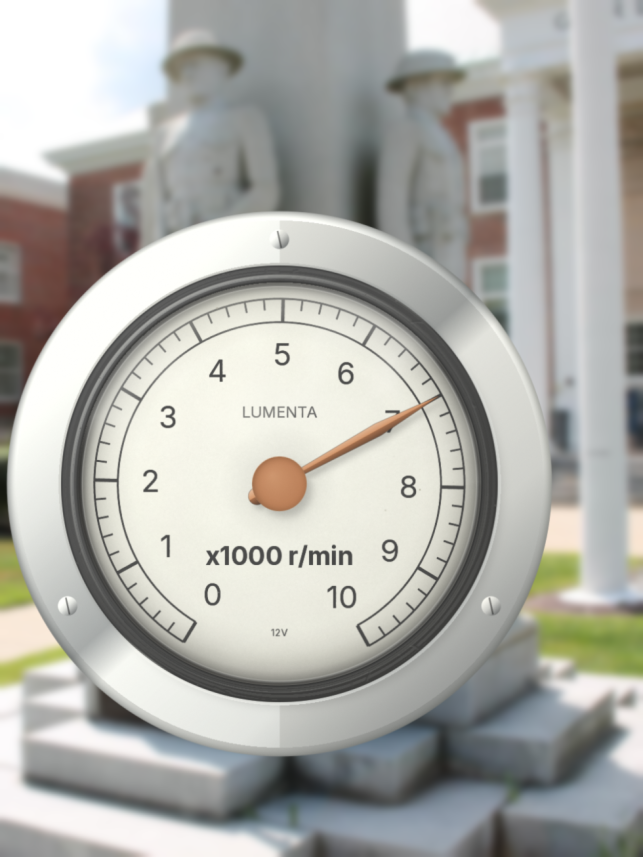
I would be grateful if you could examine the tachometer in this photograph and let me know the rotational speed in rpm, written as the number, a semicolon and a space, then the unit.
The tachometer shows 7000; rpm
